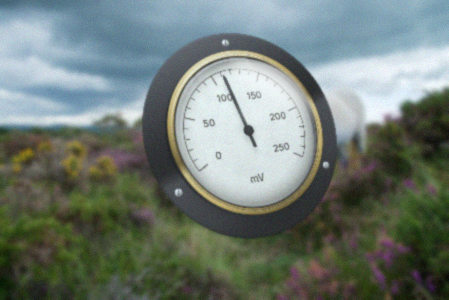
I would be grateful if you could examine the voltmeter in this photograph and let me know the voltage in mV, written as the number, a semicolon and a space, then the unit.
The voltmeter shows 110; mV
